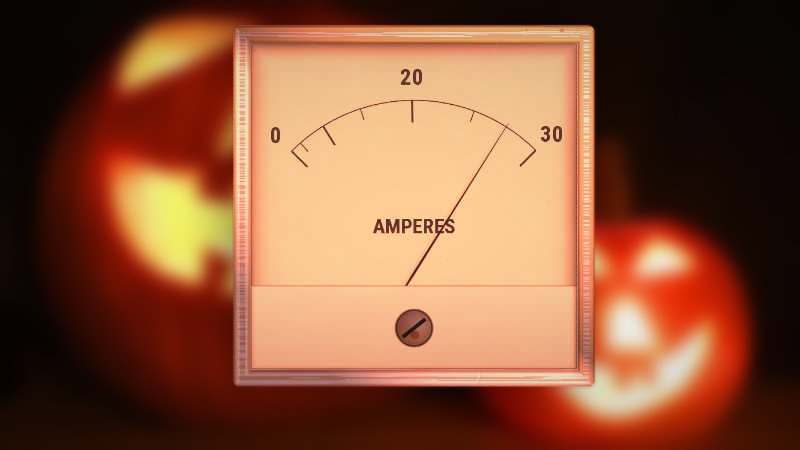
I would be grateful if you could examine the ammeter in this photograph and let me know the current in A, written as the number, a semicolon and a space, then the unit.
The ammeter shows 27.5; A
